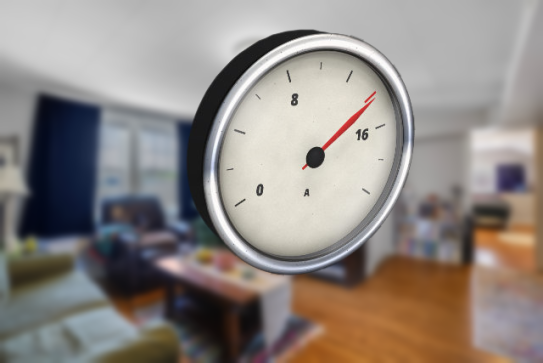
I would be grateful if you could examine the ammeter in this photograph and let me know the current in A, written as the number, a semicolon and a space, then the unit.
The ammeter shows 14; A
